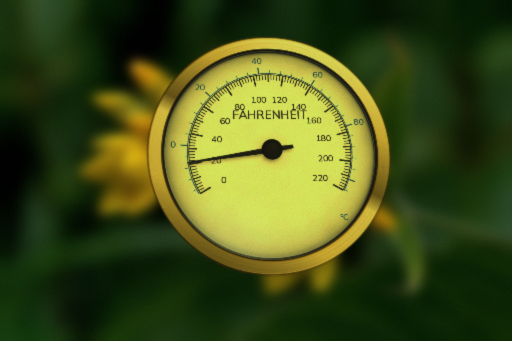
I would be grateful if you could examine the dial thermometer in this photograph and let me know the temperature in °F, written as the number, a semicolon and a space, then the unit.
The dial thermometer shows 20; °F
